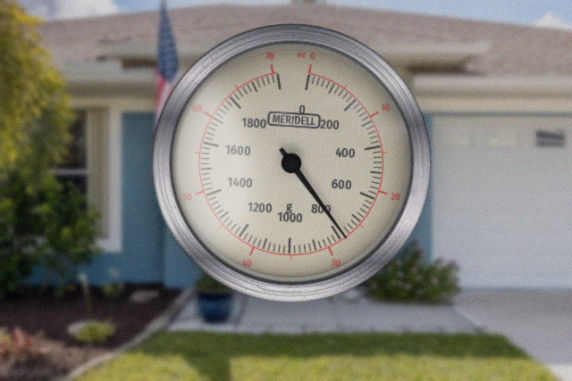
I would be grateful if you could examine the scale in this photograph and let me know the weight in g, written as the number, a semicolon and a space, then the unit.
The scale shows 780; g
